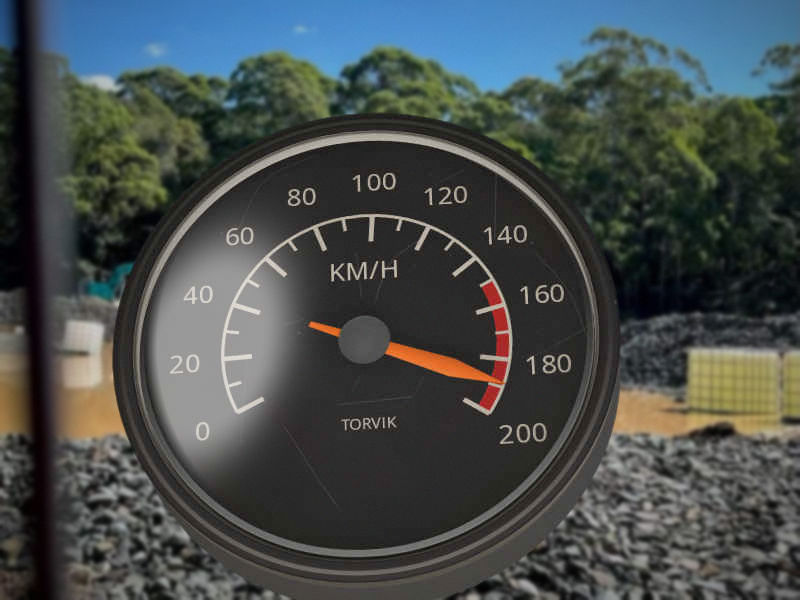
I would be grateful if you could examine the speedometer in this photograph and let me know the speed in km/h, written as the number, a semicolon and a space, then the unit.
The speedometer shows 190; km/h
